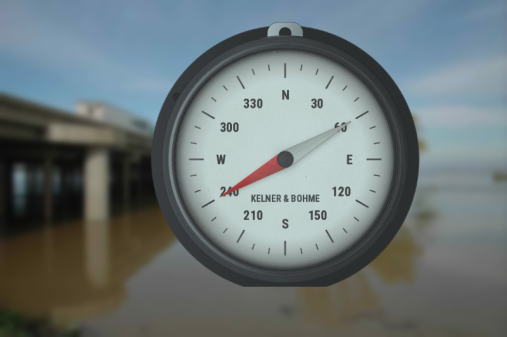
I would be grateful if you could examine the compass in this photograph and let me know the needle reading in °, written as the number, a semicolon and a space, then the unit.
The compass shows 240; °
